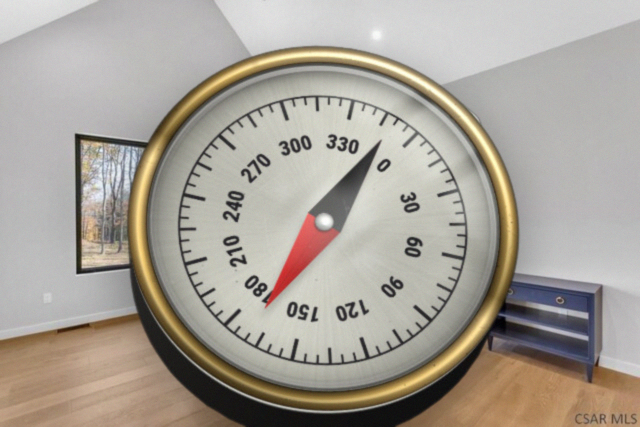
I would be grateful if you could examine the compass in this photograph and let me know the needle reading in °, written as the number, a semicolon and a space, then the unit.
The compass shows 170; °
